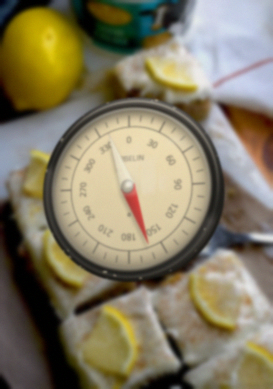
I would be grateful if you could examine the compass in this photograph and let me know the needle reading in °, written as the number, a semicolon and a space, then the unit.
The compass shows 160; °
